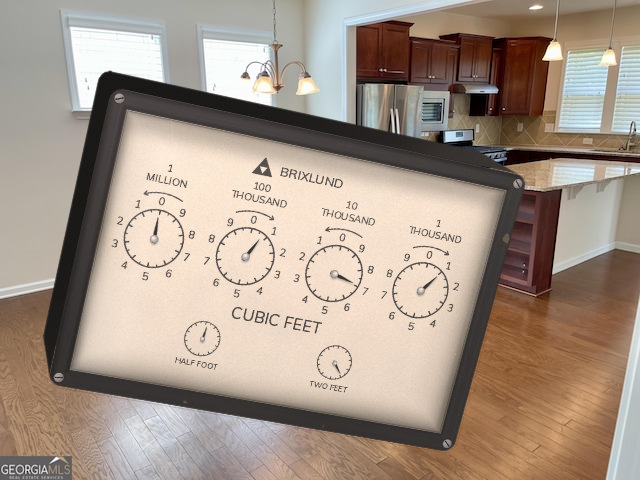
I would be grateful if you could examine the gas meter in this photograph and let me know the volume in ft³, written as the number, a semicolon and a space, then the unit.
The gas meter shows 7100; ft³
